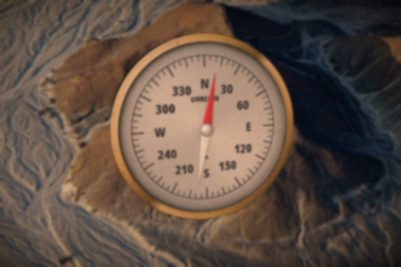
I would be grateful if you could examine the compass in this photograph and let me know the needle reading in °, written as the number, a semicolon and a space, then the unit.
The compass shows 10; °
